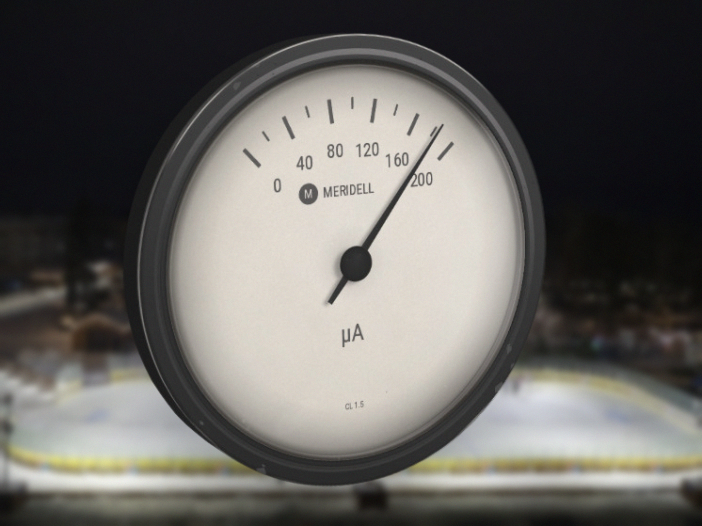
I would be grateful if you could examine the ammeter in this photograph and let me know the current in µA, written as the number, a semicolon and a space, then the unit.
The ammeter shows 180; µA
